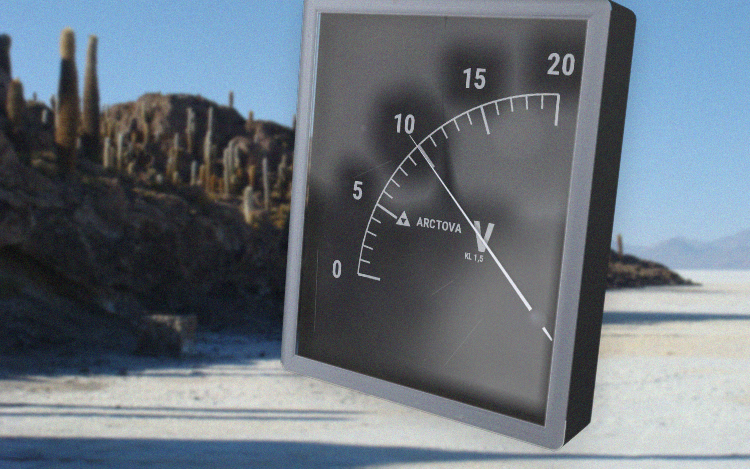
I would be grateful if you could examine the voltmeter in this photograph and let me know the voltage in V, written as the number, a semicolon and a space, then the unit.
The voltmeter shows 10; V
